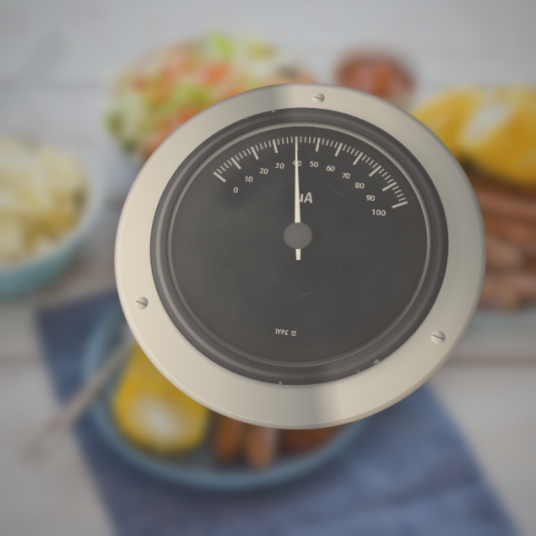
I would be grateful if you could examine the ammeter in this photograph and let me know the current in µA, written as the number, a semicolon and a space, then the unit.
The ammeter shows 40; µA
